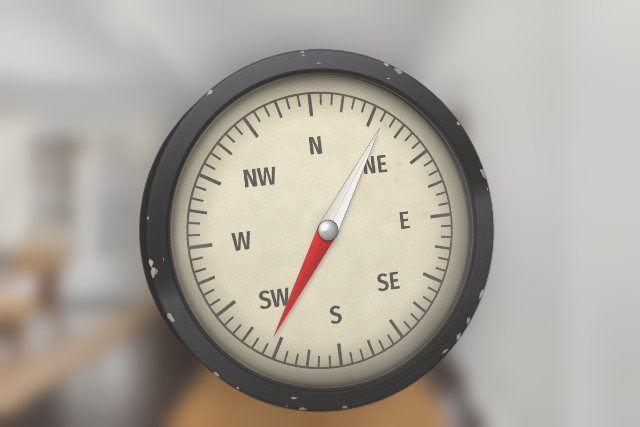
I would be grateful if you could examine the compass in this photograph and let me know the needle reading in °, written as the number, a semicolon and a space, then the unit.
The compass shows 215; °
